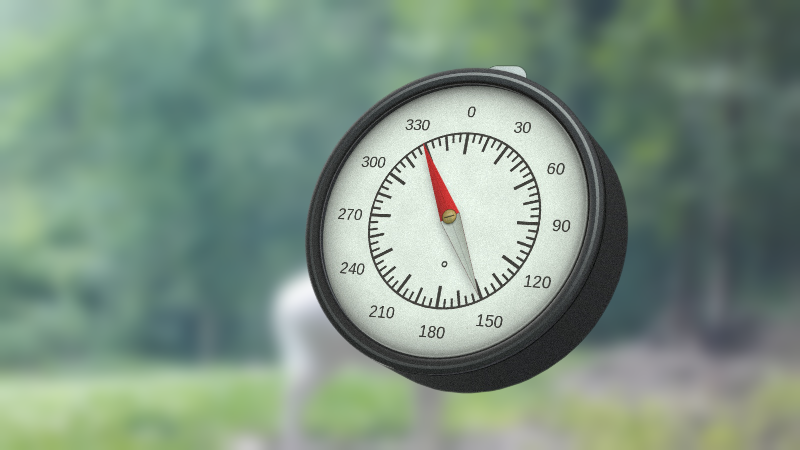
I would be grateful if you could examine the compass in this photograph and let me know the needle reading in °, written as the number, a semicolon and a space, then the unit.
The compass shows 330; °
